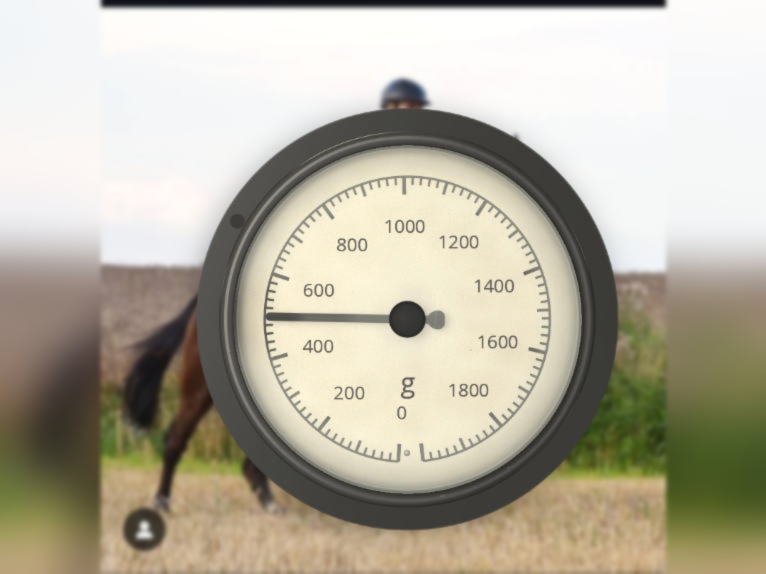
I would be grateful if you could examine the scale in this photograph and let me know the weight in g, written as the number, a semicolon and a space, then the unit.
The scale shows 500; g
